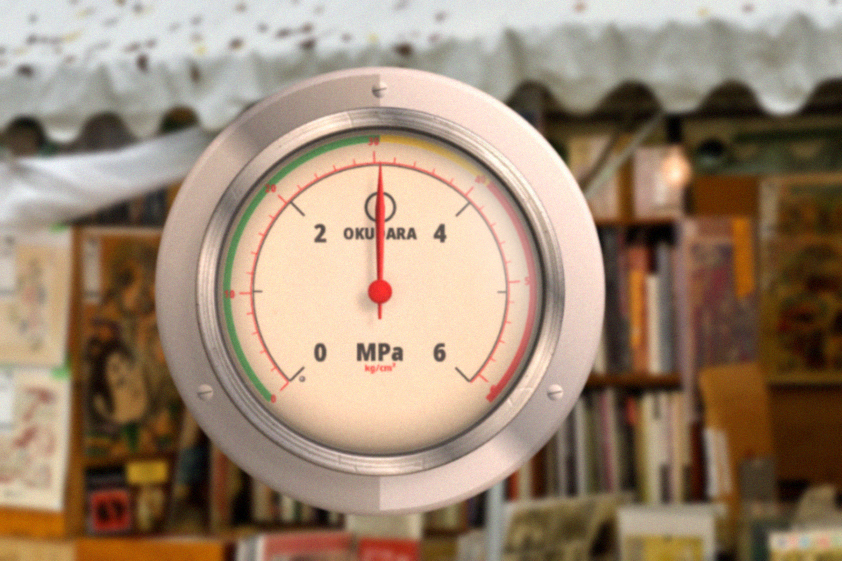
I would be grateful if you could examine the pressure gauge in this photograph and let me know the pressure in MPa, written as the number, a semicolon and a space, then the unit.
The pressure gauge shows 3; MPa
